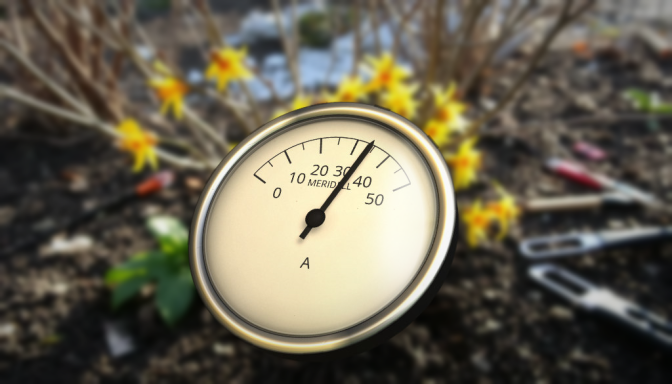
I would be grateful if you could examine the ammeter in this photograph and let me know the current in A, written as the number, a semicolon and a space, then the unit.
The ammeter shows 35; A
